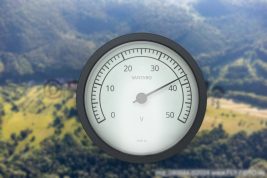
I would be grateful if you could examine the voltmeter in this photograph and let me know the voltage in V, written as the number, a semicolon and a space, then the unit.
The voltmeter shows 38; V
